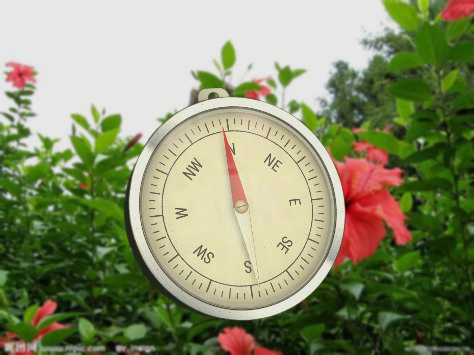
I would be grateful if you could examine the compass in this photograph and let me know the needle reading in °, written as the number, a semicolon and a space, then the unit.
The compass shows 355; °
